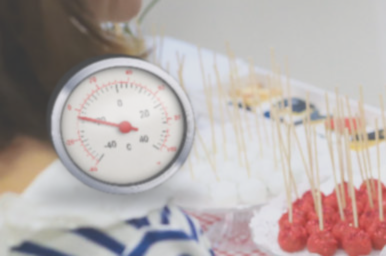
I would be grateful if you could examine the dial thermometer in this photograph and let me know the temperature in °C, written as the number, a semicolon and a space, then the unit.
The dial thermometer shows -20; °C
